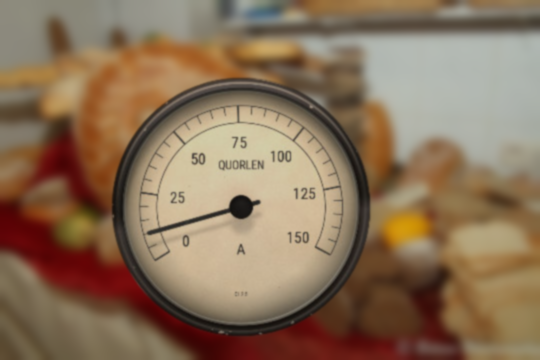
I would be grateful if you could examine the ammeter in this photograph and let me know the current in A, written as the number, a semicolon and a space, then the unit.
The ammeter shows 10; A
